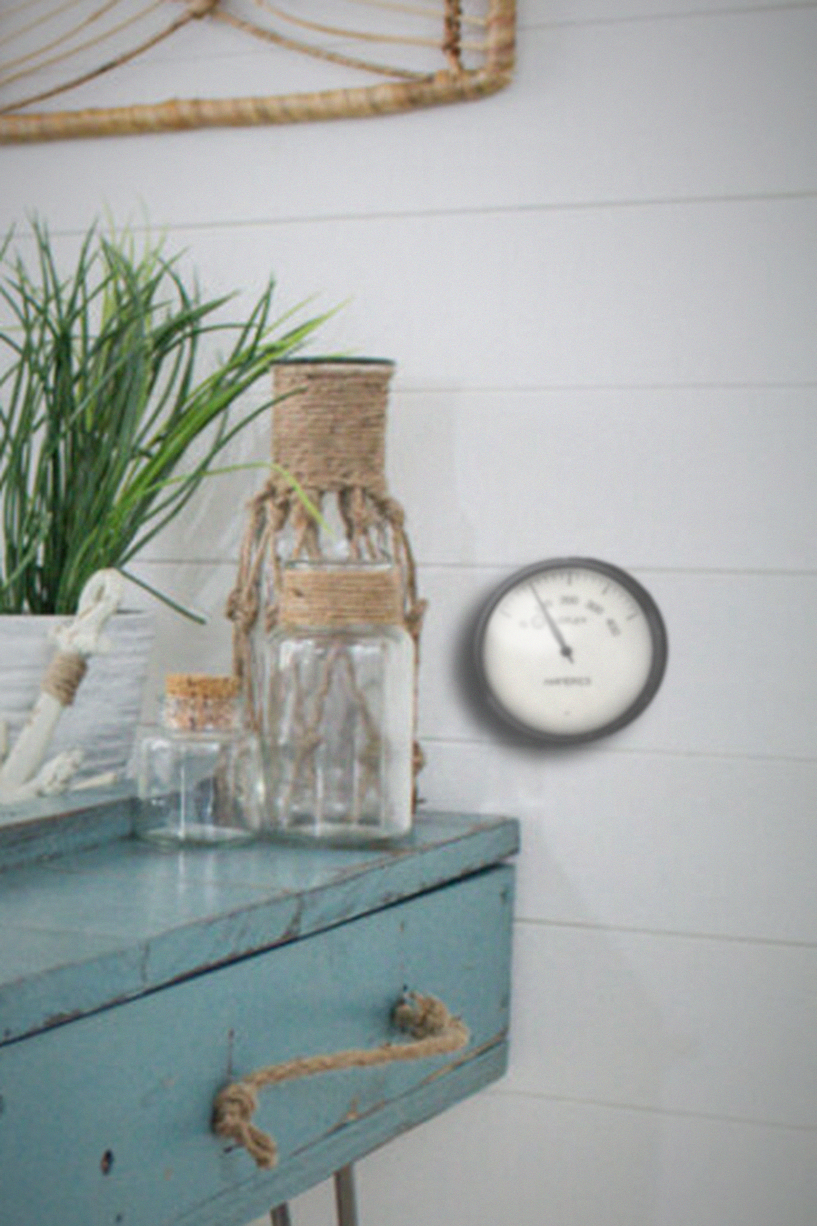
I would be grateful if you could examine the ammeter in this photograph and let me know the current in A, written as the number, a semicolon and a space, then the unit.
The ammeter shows 100; A
